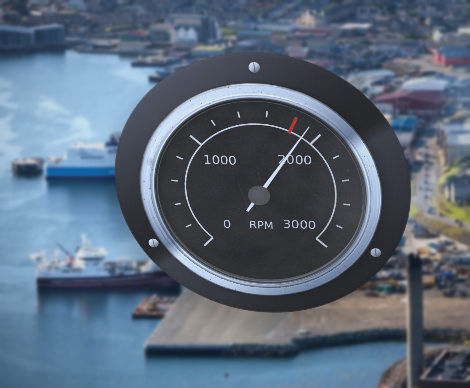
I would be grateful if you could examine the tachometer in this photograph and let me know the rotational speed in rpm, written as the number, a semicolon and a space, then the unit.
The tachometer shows 1900; rpm
